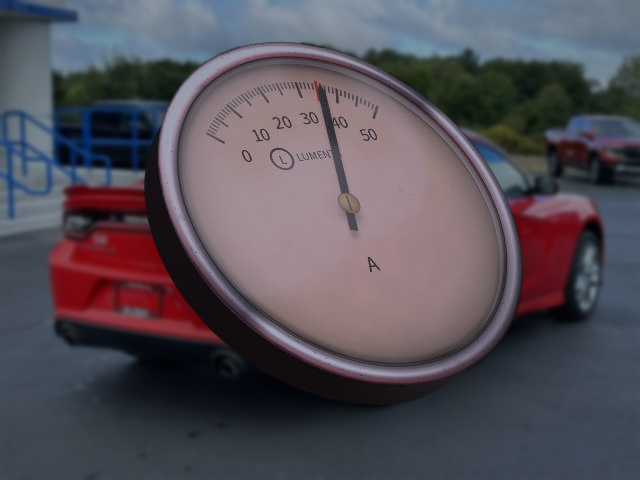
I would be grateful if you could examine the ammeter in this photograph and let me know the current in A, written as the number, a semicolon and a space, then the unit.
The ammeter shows 35; A
